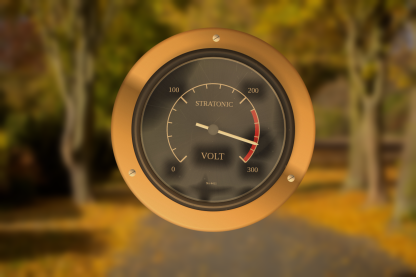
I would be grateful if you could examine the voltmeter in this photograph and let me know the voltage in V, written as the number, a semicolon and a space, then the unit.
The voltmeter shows 270; V
